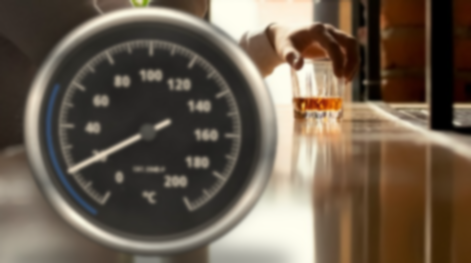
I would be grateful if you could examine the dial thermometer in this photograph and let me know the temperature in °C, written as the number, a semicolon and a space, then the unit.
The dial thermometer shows 20; °C
